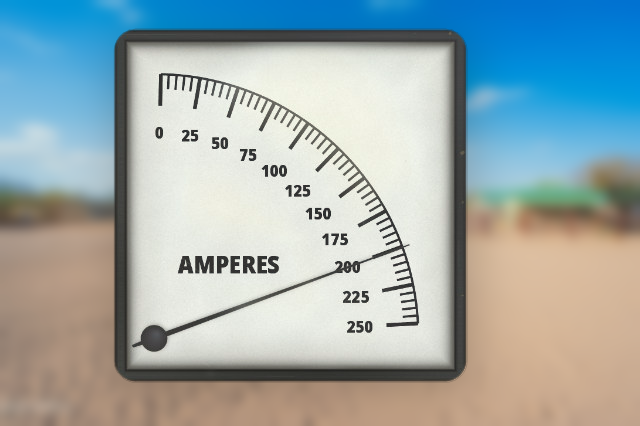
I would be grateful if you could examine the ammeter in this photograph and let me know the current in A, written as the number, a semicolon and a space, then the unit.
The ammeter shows 200; A
